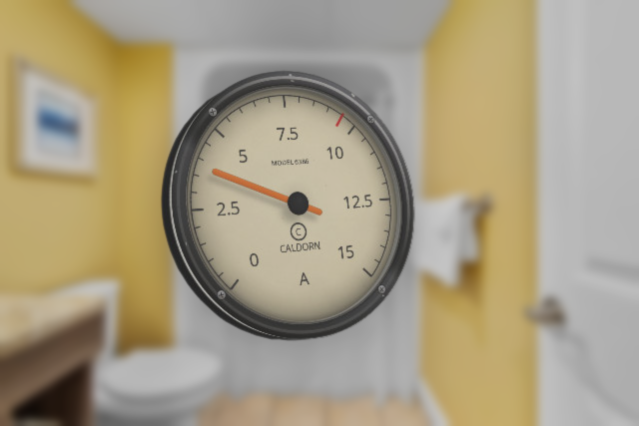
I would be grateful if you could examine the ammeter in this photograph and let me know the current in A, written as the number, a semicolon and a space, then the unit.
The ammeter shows 3.75; A
